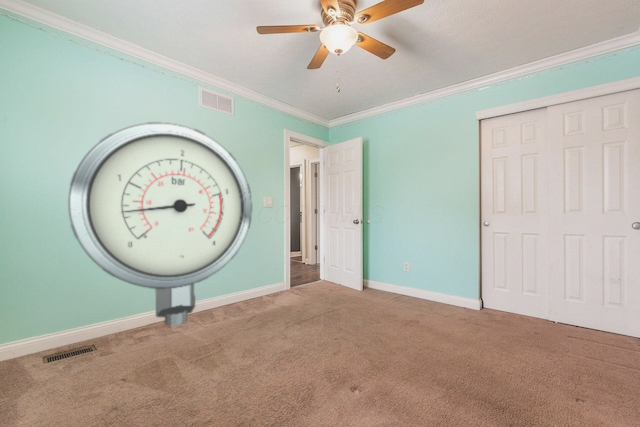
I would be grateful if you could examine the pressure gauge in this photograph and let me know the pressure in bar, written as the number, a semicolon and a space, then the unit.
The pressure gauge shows 0.5; bar
